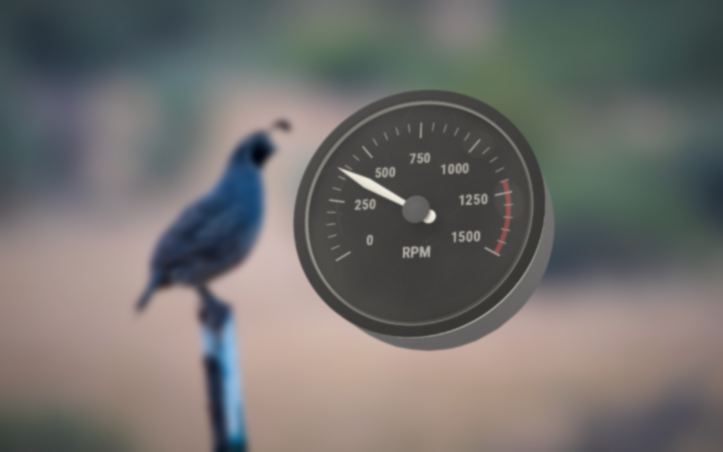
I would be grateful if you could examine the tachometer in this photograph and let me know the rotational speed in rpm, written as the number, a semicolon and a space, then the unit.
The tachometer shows 375; rpm
